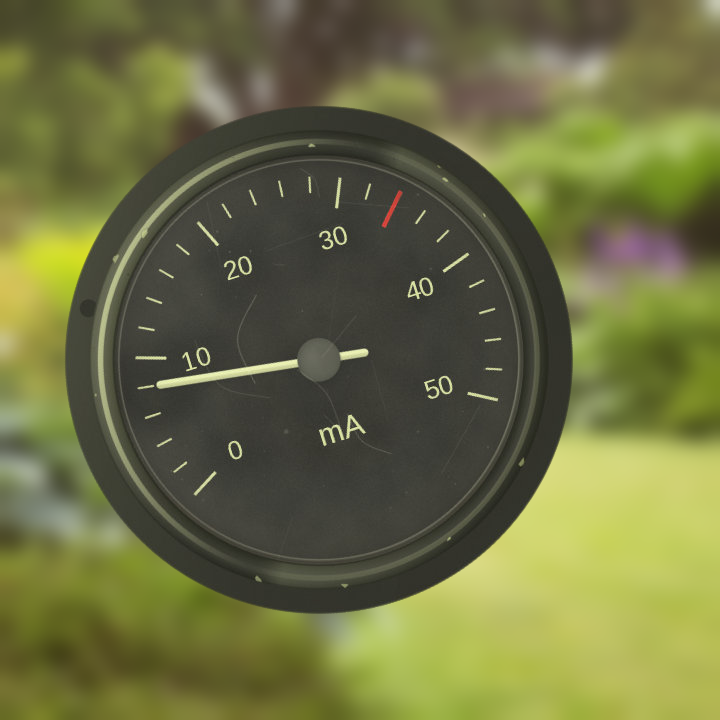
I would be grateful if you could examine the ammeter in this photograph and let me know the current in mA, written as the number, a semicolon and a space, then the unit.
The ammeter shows 8; mA
